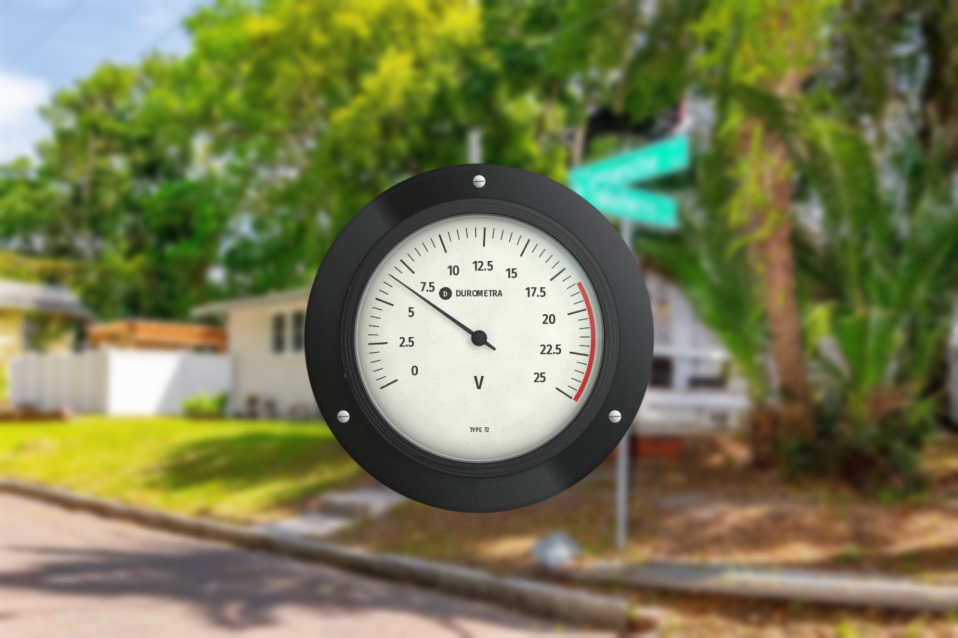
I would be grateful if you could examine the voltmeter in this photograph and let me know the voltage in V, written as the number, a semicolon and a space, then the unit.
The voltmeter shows 6.5; V
